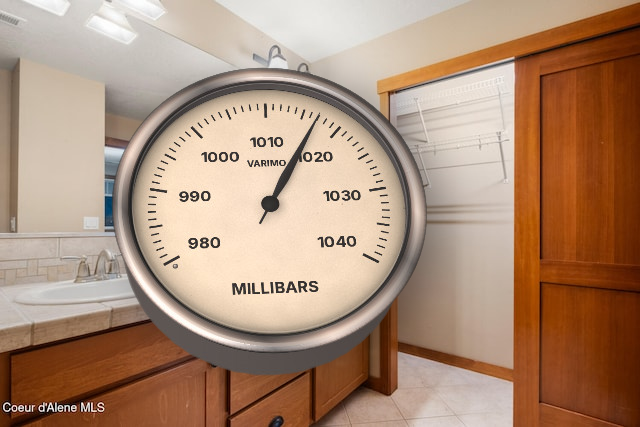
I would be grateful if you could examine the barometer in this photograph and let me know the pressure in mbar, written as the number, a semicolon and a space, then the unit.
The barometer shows 1017; mbar
